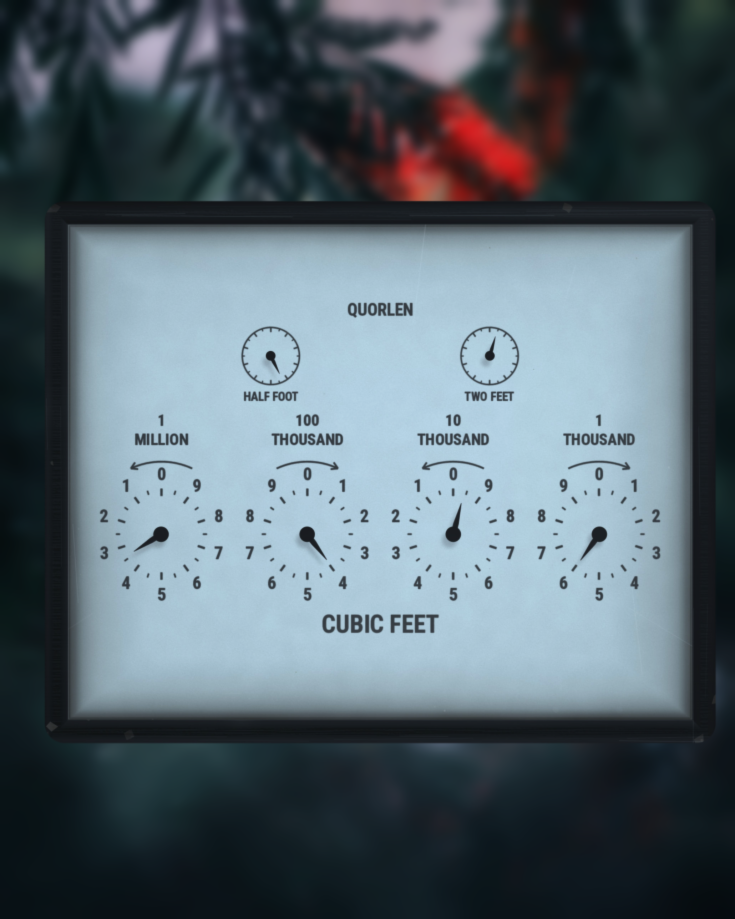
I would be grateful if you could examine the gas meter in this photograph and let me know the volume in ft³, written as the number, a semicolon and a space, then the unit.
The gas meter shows 339600; ft³
